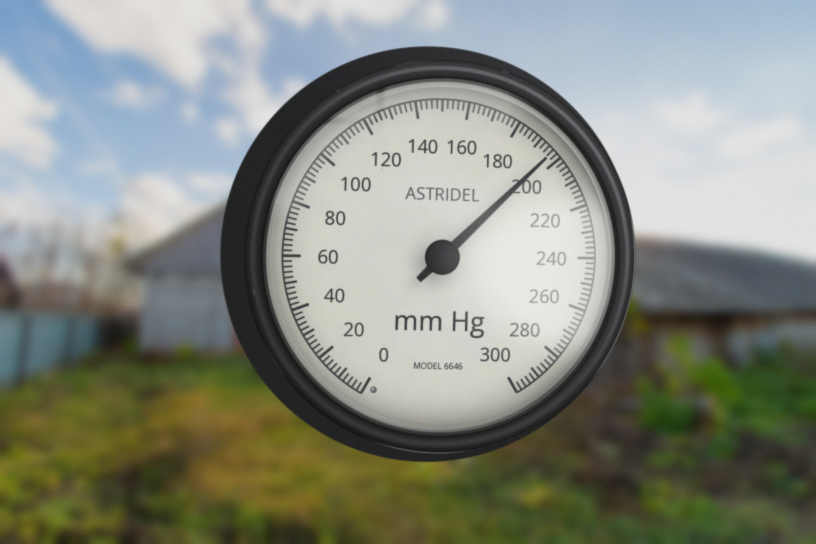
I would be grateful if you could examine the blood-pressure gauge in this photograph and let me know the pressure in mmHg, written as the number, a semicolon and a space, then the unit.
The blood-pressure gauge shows 196; mmHg
